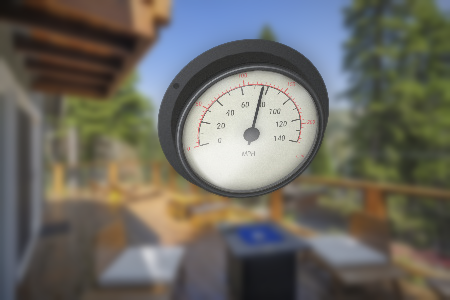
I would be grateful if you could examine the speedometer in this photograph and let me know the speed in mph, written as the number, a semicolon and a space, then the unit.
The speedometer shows 75; mph
